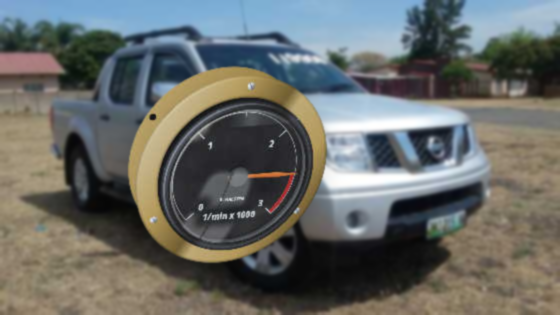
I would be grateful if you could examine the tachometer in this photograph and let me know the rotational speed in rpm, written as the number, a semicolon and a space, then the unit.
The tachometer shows 2500; rpm
